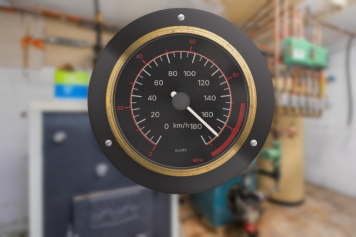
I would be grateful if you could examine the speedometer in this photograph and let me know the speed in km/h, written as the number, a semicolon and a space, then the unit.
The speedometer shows 170; km/h
